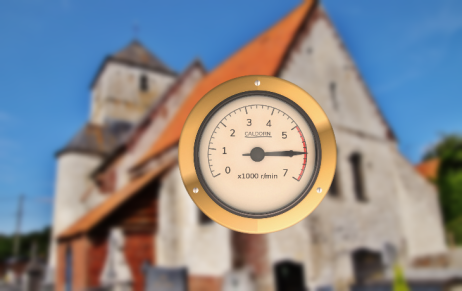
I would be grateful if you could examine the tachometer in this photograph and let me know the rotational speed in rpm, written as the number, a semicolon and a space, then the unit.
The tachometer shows 6000; rpm
